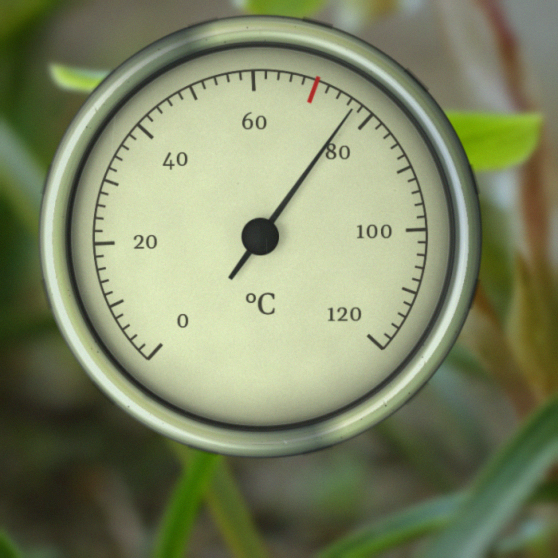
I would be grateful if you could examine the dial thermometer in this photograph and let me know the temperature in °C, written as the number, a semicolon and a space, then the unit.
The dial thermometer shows 77; °C
